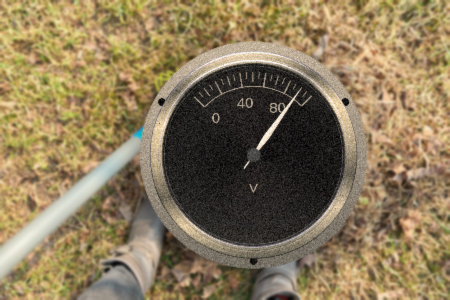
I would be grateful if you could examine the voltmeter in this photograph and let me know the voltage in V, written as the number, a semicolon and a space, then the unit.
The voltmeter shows 90; V
